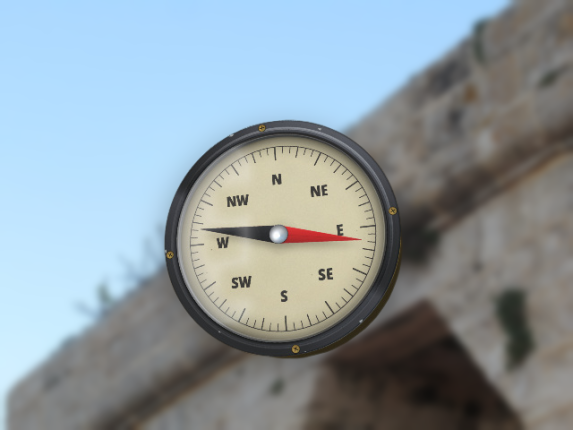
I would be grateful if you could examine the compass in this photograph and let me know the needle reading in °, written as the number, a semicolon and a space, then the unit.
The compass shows 100; °
